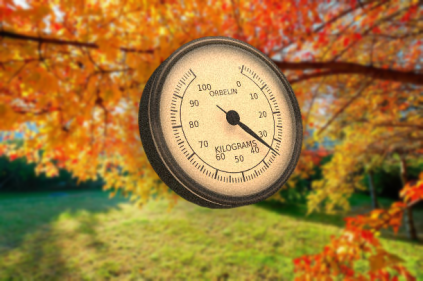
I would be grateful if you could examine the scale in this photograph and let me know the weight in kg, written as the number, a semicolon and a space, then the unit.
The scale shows 35; kg
